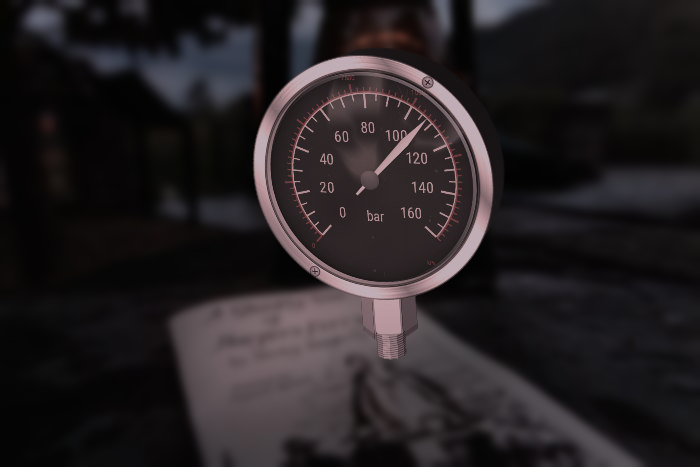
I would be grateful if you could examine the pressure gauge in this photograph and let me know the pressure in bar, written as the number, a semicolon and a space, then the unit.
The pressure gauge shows 107.5; bar
